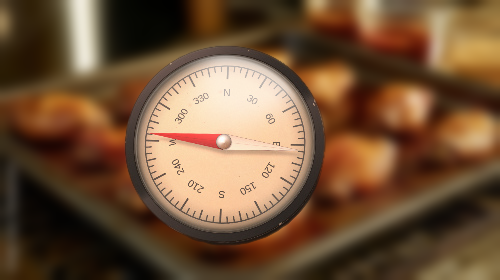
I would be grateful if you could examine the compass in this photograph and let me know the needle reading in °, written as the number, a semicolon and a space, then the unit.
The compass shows 275; °
